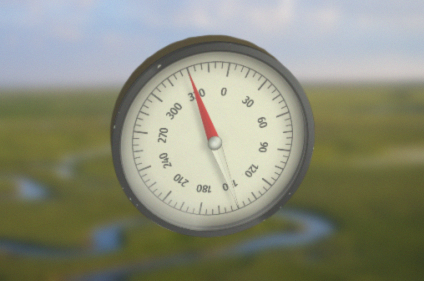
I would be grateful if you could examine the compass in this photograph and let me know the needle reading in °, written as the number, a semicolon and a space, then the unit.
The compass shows 330; °
